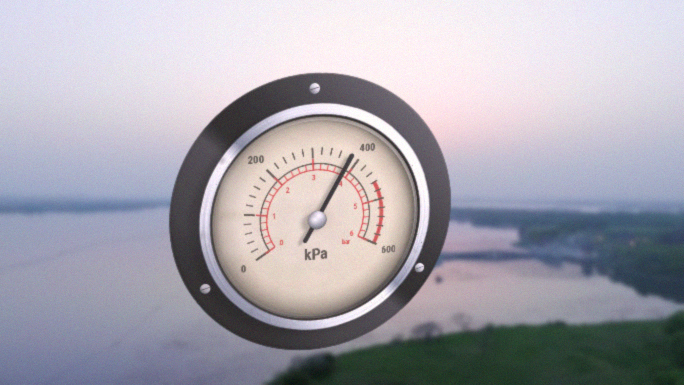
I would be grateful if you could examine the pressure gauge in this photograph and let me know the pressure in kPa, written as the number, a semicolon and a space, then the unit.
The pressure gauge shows 380; kPa
